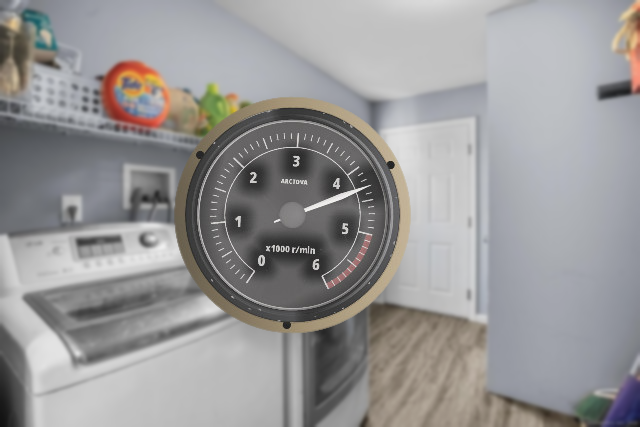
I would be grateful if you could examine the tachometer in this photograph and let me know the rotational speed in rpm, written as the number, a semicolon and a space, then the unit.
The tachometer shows 4300; rpm
